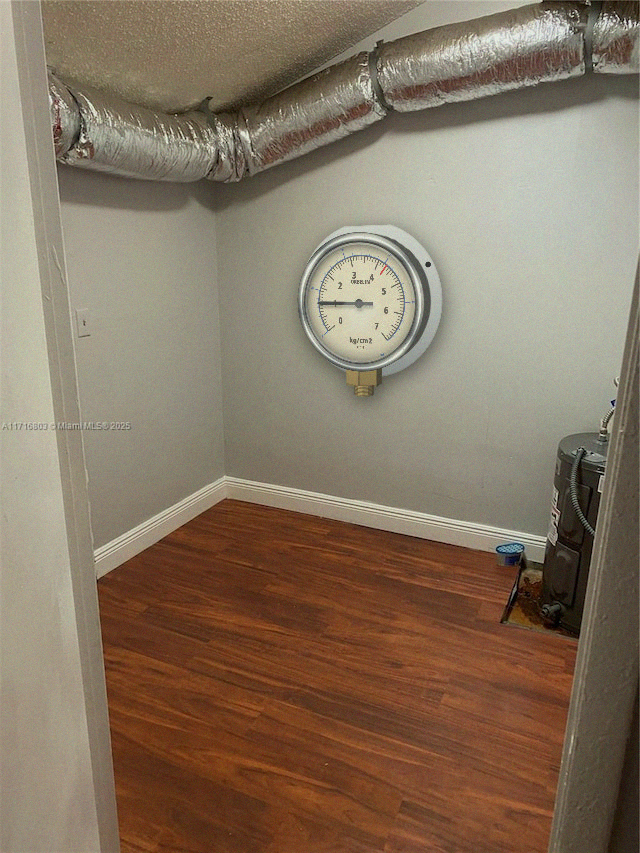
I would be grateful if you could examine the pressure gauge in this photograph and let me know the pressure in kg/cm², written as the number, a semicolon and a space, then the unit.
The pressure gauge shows 1; kg/cm²
